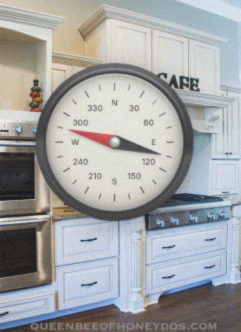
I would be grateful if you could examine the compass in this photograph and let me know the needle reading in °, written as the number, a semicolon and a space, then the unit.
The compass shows 285; °
